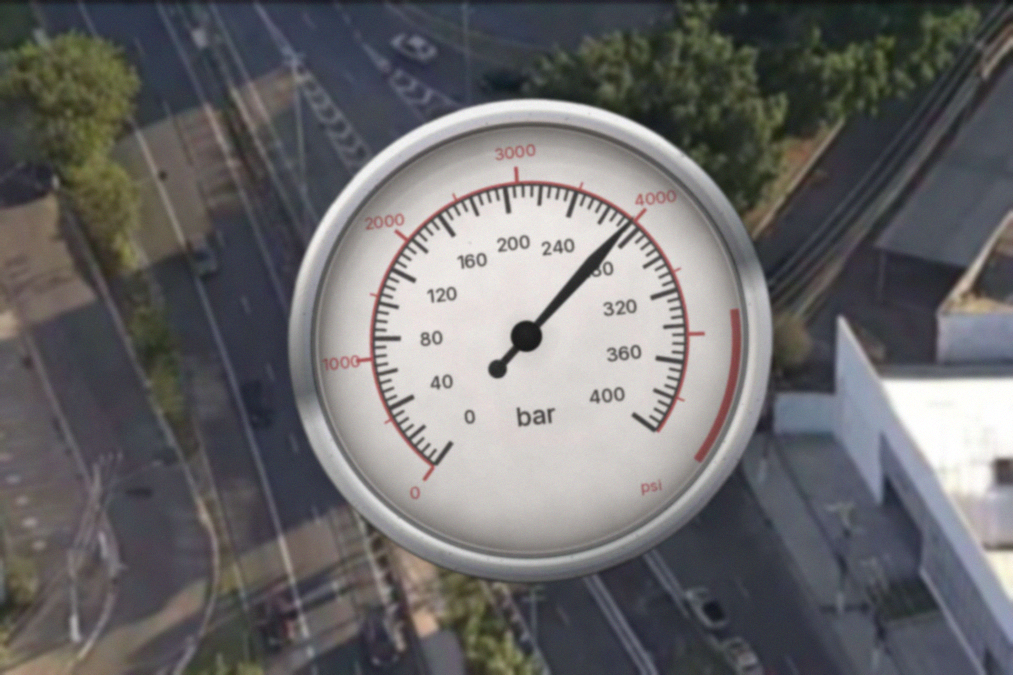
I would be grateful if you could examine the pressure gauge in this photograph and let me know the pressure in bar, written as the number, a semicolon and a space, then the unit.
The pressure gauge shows 275; bar
